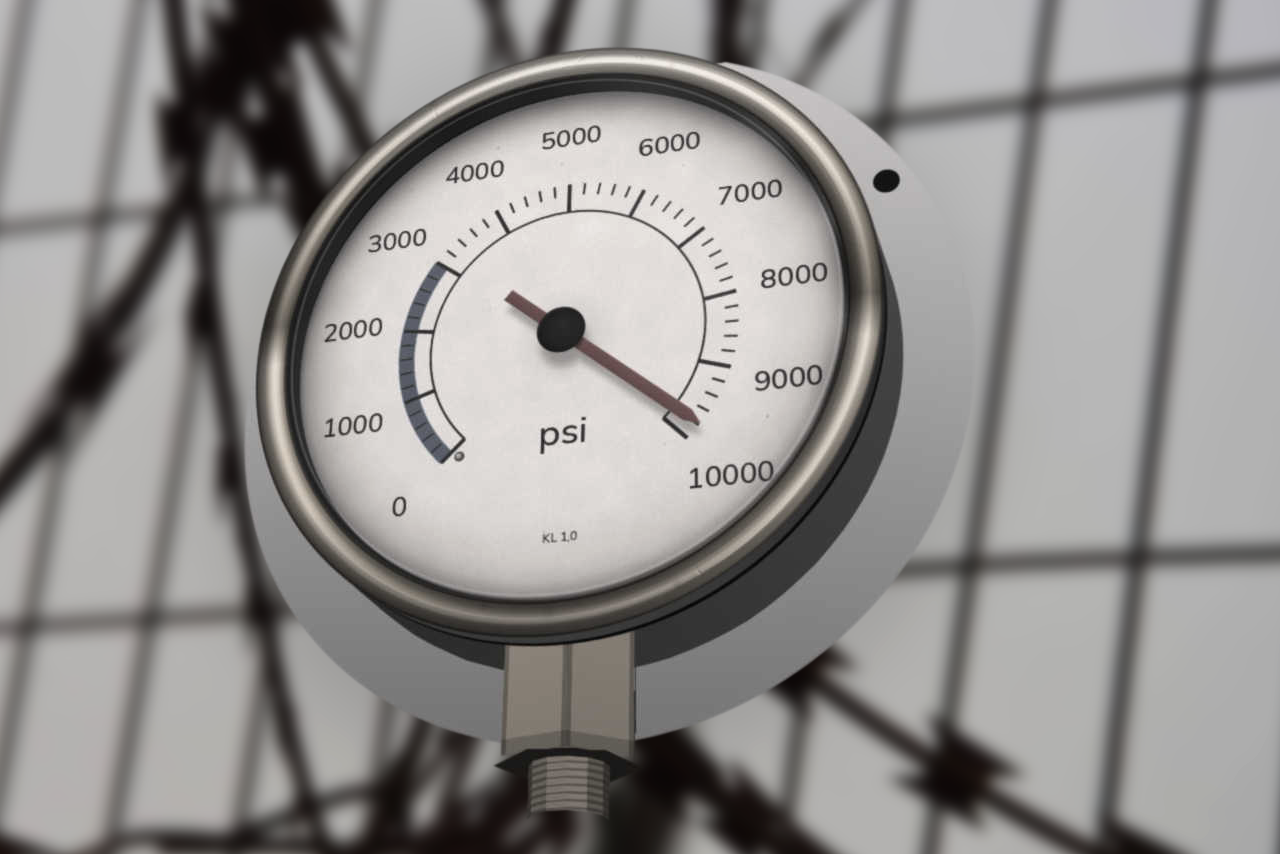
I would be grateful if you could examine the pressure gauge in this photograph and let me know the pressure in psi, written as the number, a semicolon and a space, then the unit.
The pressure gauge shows 9800; psi
